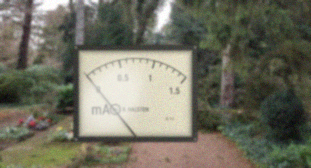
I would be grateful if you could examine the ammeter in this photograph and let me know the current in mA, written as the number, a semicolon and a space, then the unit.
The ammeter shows 0; mA
